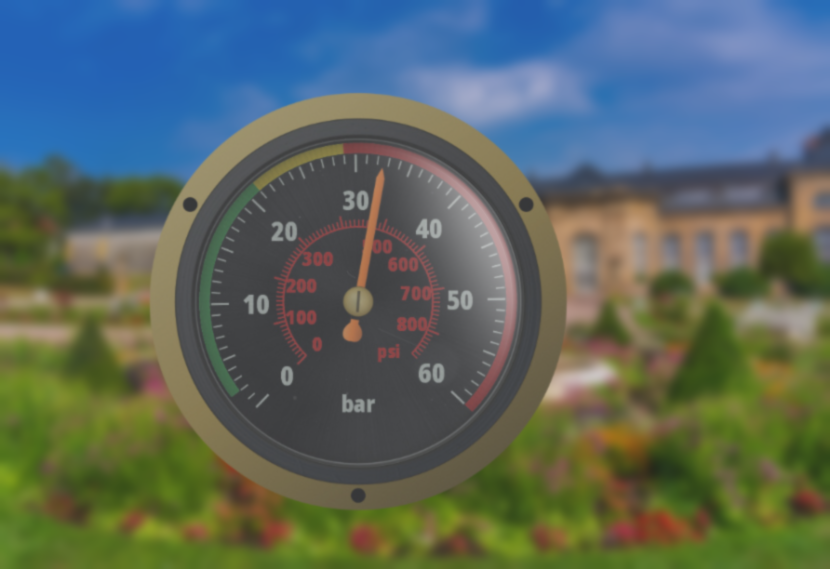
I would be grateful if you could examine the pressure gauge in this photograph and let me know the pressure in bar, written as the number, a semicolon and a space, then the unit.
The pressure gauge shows 32.5; bar
